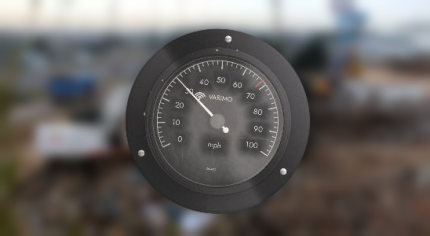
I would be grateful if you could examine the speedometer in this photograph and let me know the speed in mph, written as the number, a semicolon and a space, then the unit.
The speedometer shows 30; mph
